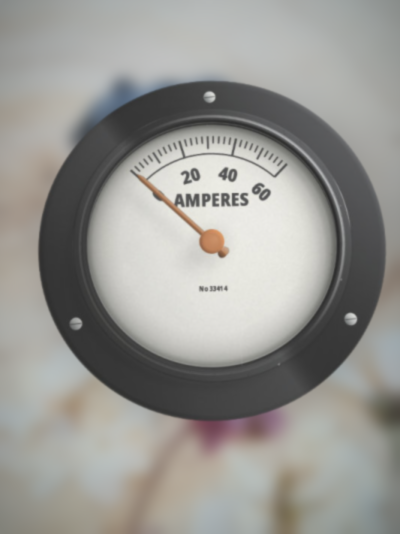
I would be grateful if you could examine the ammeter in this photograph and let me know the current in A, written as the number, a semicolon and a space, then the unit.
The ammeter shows 0; A
